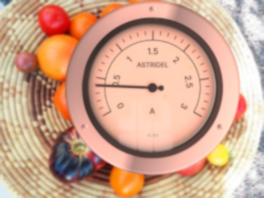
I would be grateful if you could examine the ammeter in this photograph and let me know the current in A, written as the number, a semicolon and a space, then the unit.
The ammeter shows 0.4; A
